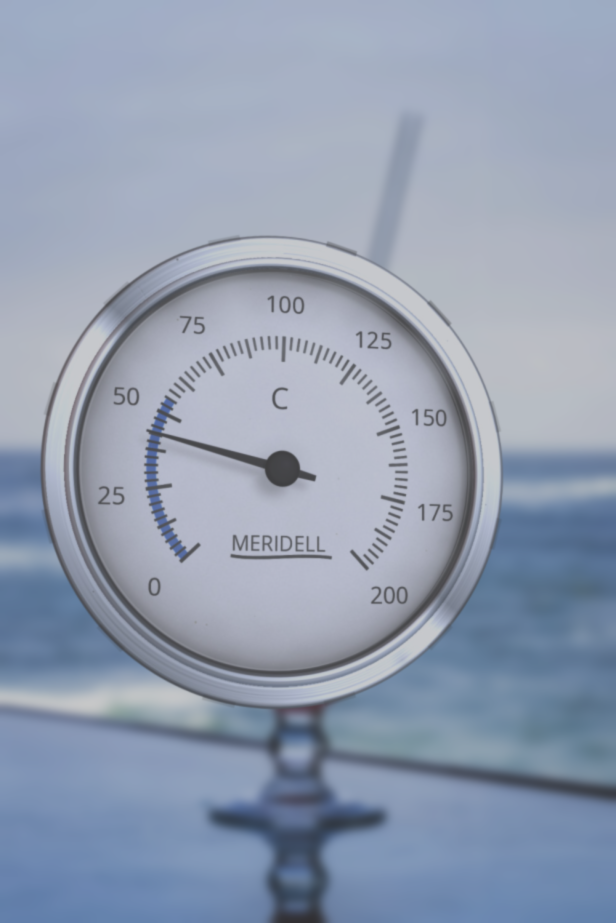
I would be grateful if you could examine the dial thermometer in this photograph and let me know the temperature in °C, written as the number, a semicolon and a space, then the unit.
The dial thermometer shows 42.5; °C
